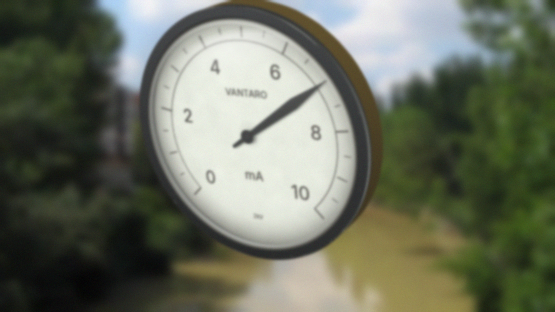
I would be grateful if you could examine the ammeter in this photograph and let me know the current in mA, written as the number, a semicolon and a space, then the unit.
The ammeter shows 7; mA
